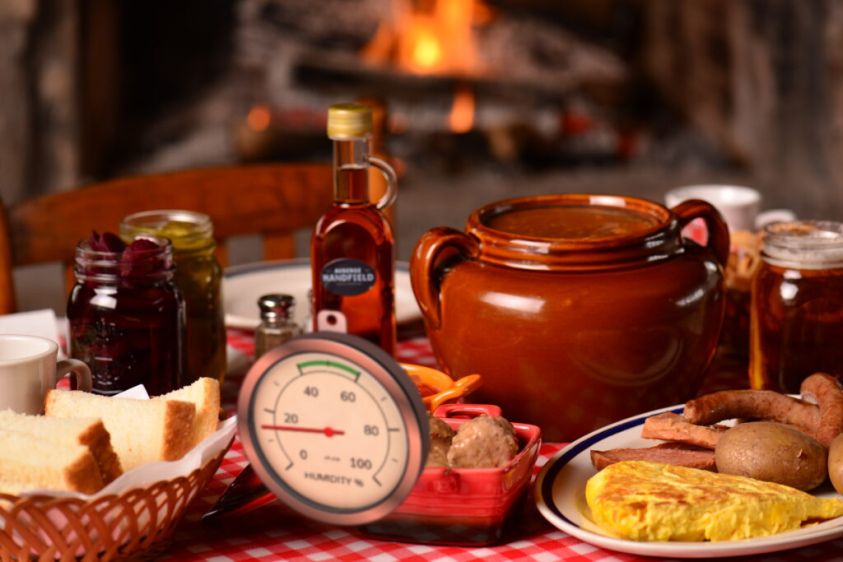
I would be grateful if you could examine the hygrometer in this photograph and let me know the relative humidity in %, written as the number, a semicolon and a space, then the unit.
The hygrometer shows 15; %
